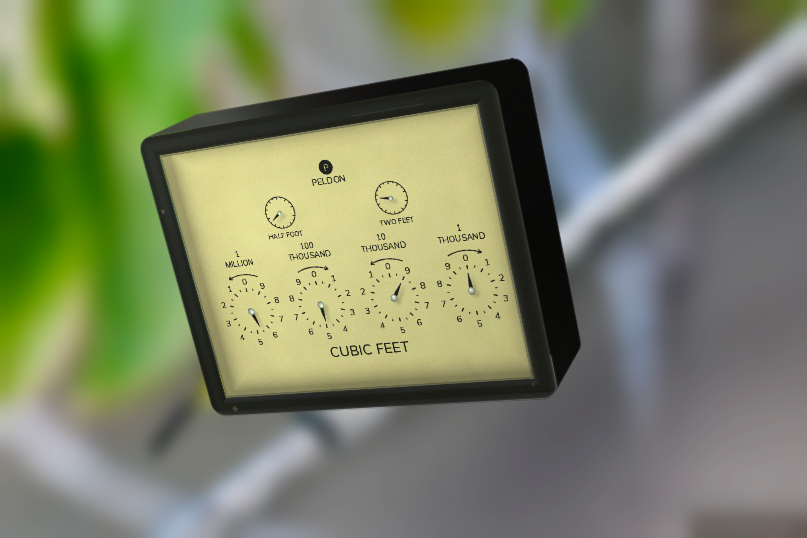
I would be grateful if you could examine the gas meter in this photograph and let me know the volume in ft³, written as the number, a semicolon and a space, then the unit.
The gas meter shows 549000; ft³
